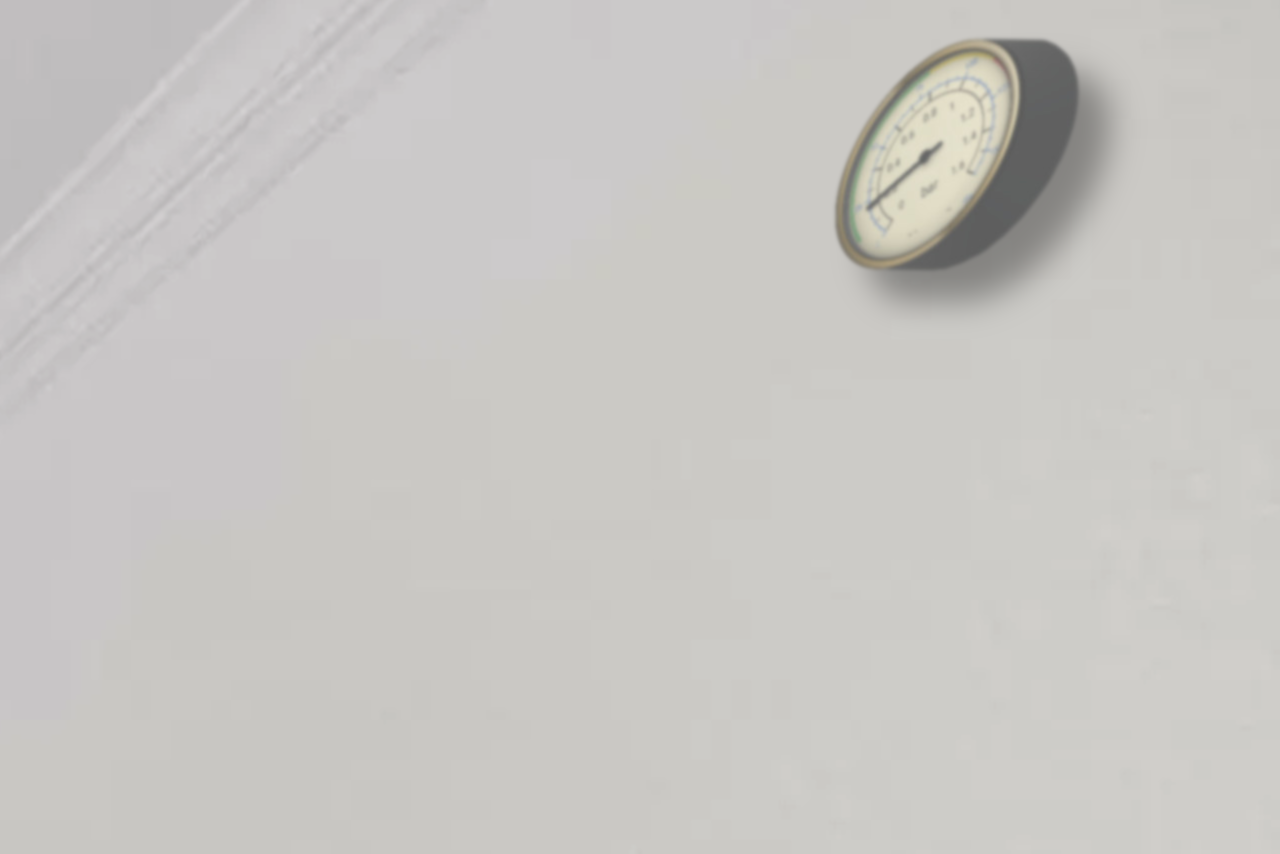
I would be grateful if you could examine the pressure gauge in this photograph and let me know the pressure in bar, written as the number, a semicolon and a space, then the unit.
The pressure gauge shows 0.2; bar
